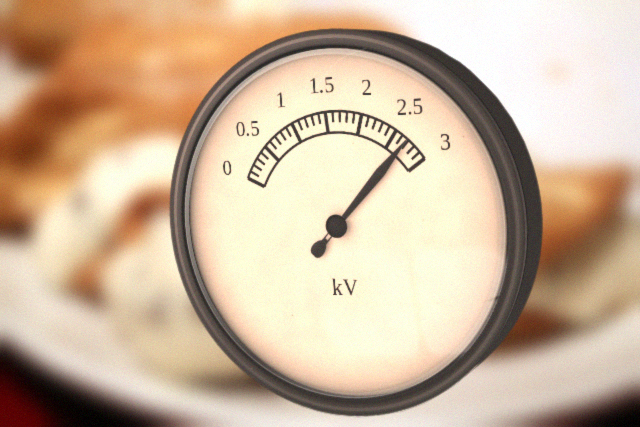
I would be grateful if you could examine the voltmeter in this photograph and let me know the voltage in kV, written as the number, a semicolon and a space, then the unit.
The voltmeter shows 2.7; kV
